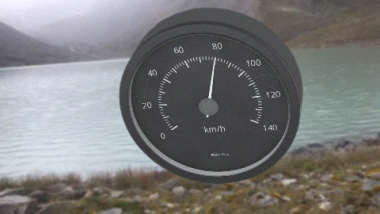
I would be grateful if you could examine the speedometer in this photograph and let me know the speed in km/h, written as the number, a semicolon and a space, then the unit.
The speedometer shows 80; km/h
